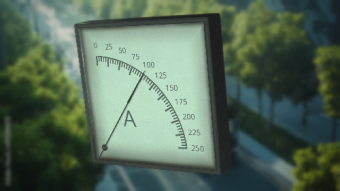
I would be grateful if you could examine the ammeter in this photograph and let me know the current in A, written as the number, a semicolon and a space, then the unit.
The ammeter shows 100; A
